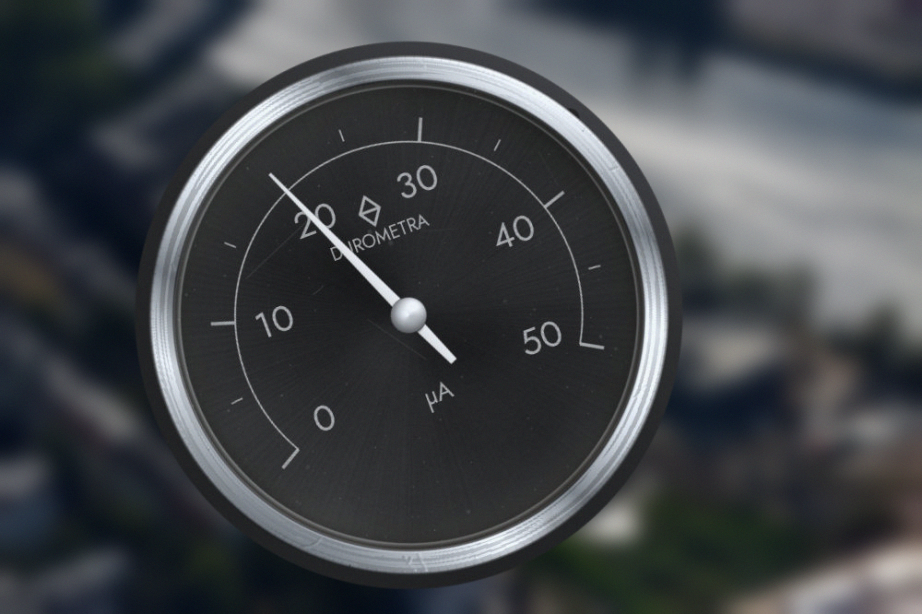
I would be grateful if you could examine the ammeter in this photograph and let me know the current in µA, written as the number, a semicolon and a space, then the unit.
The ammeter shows 20; µA
